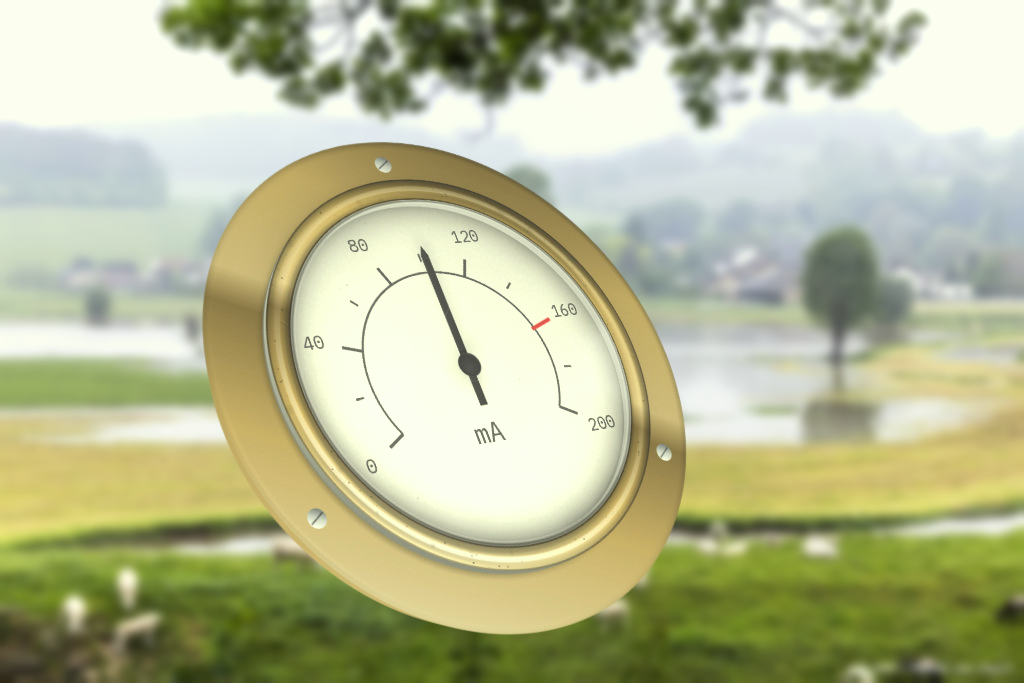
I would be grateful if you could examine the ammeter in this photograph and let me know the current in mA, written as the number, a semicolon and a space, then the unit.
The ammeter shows 100; mA
